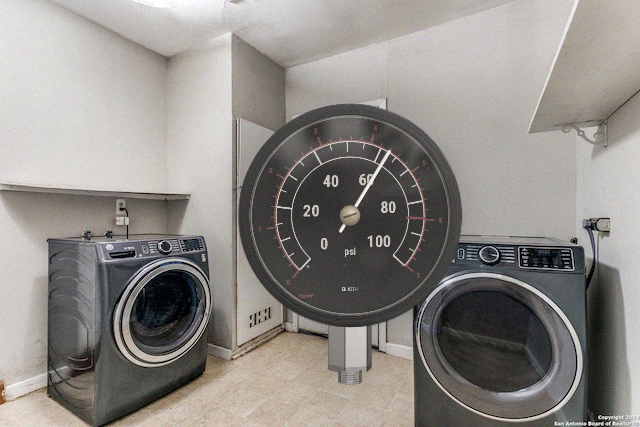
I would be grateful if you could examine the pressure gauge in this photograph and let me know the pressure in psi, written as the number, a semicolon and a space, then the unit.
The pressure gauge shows 62.5; psi
